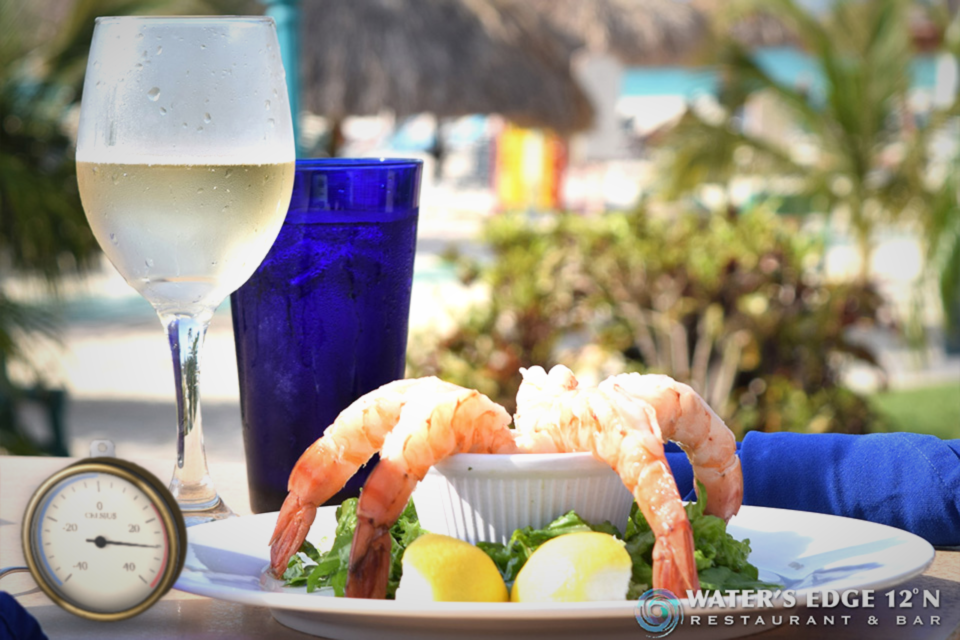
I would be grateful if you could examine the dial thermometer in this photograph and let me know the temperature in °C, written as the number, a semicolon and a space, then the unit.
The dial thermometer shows 28; °C
